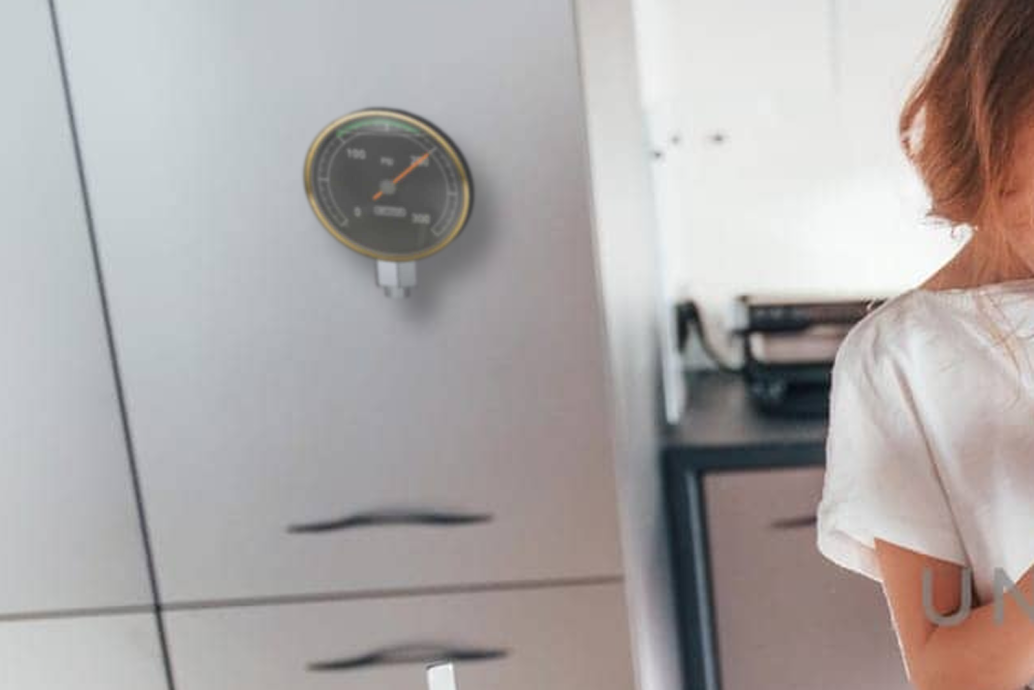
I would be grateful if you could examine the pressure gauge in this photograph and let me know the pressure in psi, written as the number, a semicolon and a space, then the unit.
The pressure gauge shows 200; psi
